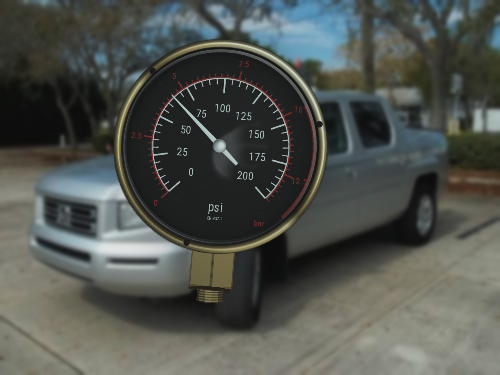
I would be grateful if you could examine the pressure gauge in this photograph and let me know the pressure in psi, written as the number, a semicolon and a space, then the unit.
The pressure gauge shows 65; psi
